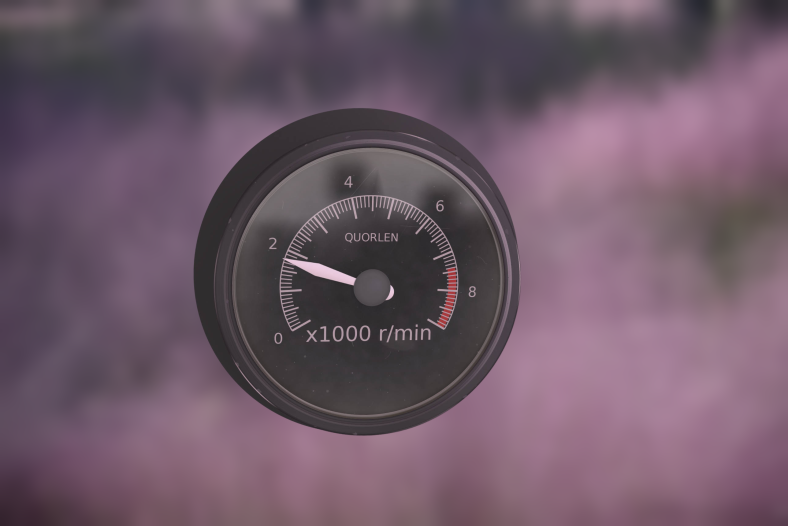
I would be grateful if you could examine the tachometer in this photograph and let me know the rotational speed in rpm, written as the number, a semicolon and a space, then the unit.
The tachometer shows 1800; rpm
